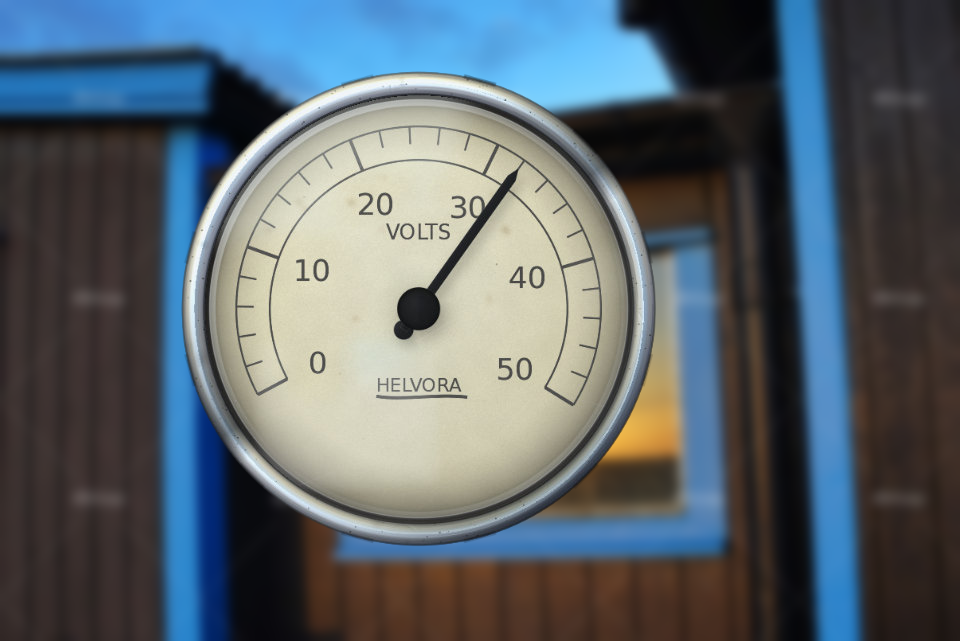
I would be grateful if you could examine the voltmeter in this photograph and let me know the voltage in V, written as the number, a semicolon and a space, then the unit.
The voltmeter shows 32; V
